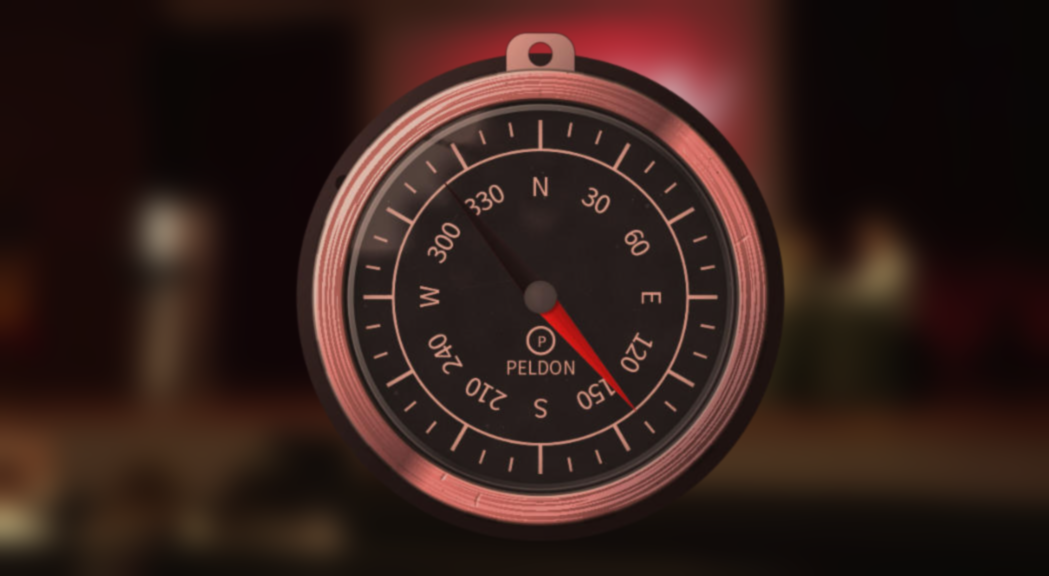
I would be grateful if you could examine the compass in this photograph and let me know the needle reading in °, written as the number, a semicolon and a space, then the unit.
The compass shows 140; °
